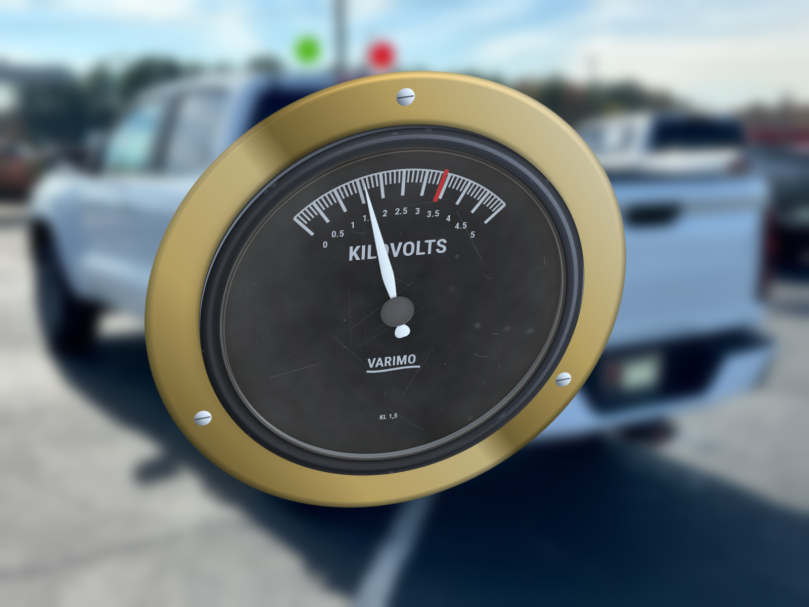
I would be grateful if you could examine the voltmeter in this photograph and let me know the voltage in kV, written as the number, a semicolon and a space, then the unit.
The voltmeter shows 1.6; kV
